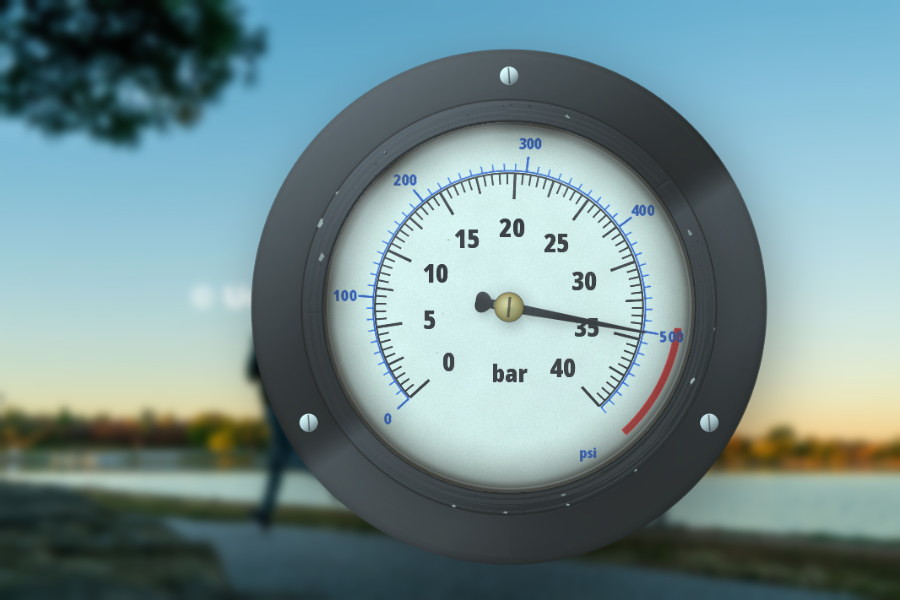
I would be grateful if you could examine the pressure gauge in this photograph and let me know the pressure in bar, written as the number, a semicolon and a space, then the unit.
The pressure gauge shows 34.5; bar
